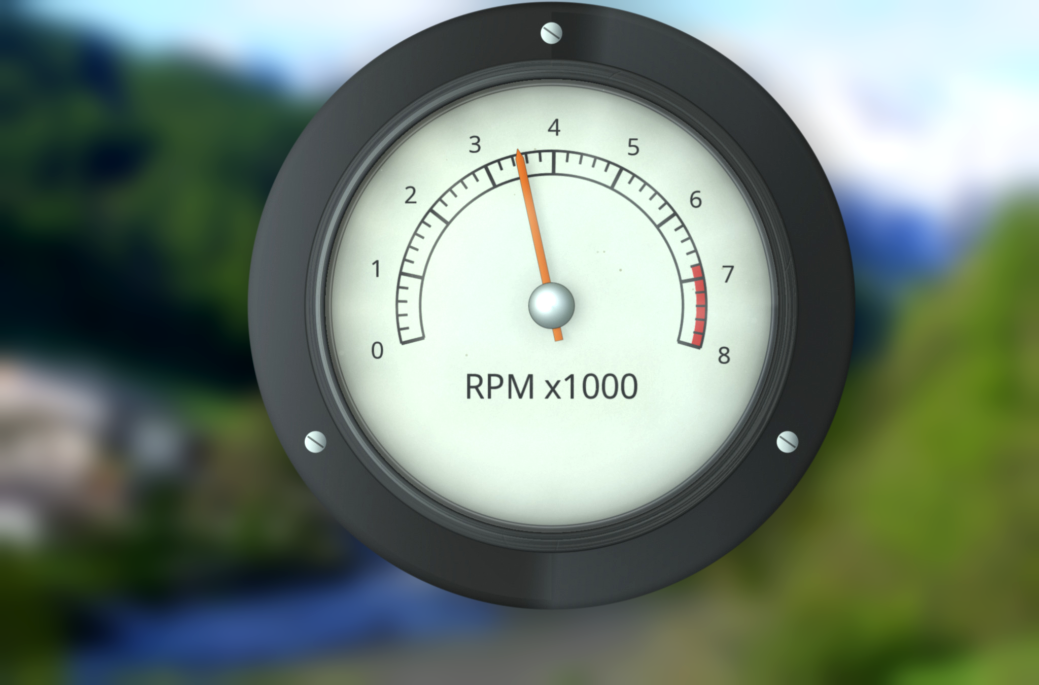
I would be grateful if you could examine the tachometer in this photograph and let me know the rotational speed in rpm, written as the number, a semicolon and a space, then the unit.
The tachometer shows 3500; rpm
